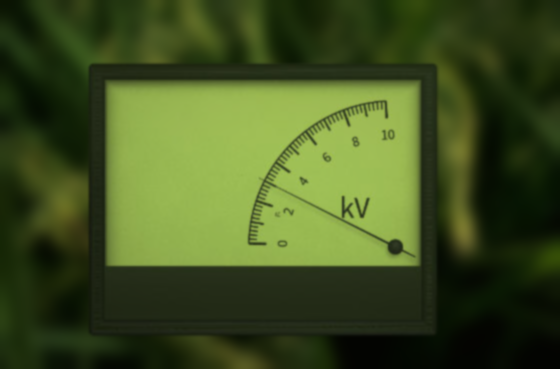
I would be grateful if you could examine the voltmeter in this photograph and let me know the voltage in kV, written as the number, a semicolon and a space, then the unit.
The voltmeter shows 3; kV
